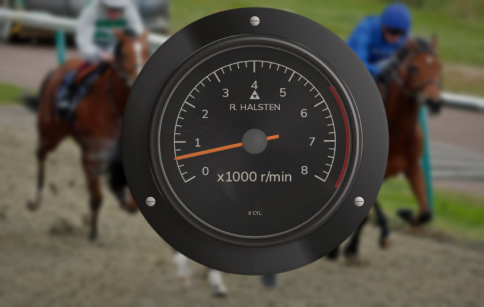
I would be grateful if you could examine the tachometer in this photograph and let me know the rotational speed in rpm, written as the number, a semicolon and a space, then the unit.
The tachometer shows 600; rpm
